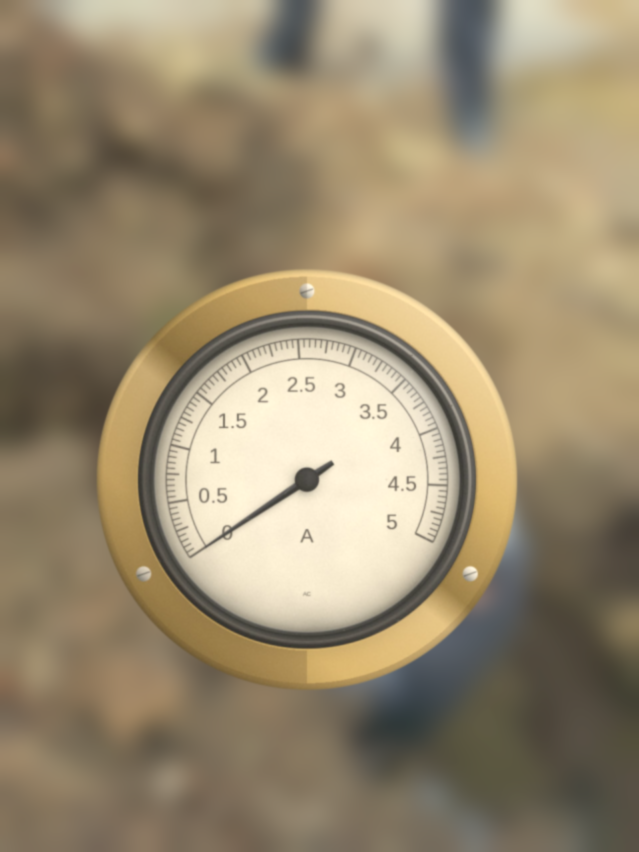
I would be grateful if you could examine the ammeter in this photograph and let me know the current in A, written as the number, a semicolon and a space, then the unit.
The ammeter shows 0; A
